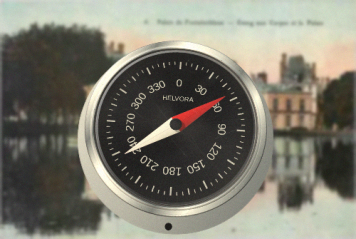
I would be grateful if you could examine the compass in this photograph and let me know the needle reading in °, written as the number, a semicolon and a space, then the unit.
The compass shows 55; °
